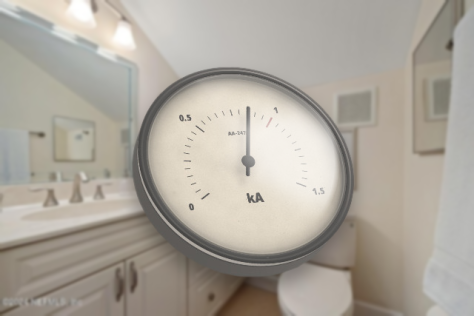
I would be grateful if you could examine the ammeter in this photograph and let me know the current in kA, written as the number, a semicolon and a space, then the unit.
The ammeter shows 0.85; kA
